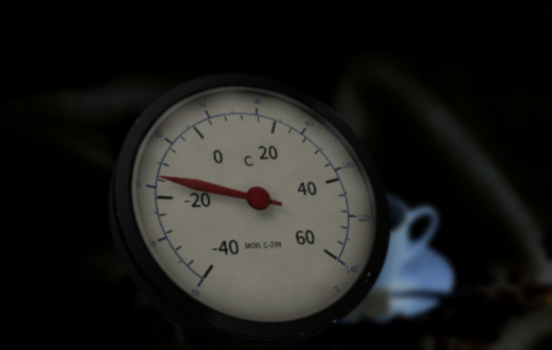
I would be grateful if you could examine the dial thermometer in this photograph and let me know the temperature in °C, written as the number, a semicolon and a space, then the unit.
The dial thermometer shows -16; °C
